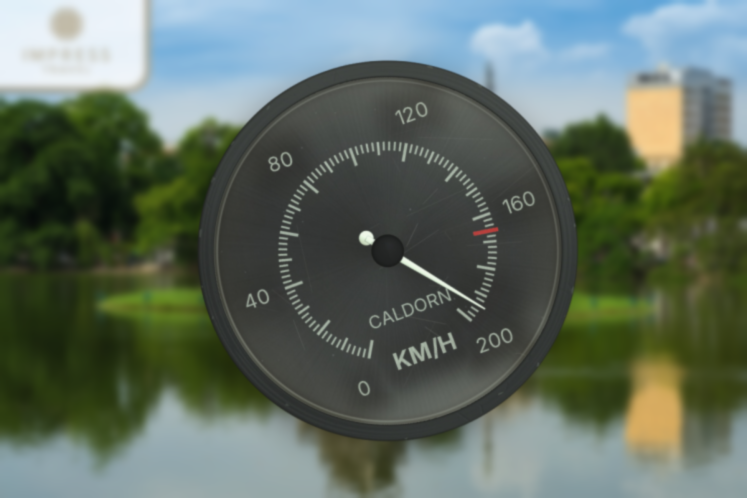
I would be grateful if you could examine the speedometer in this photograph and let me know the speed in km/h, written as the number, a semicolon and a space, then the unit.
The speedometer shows 194; km/h
